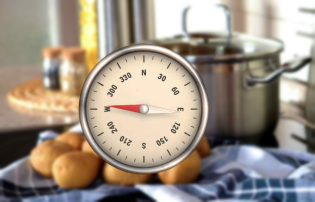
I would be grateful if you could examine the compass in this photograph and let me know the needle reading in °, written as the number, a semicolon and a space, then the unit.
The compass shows 275; °
